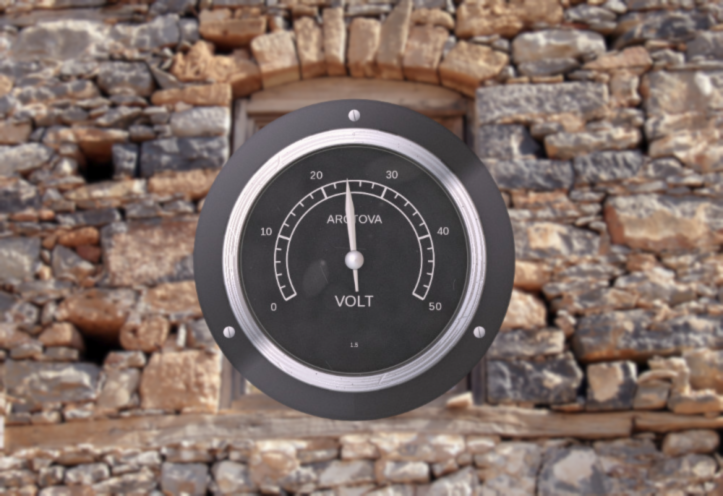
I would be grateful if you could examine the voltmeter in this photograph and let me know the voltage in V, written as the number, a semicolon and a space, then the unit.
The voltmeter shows 24; V
